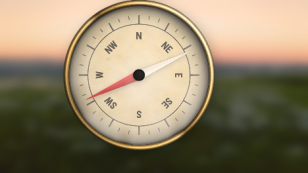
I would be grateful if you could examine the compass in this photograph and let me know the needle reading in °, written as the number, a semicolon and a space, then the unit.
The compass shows 245; °
